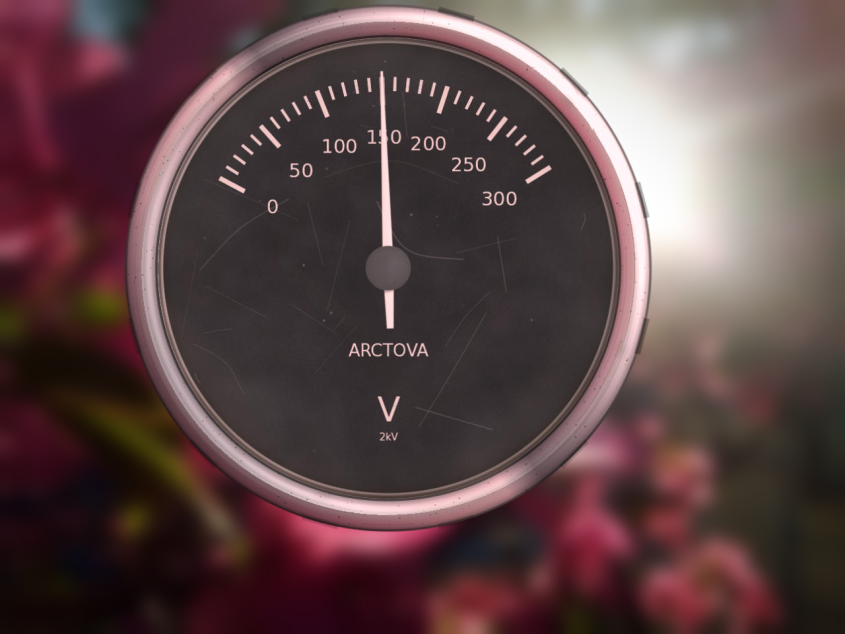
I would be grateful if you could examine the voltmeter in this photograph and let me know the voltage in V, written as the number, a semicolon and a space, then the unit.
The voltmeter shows 150; V
